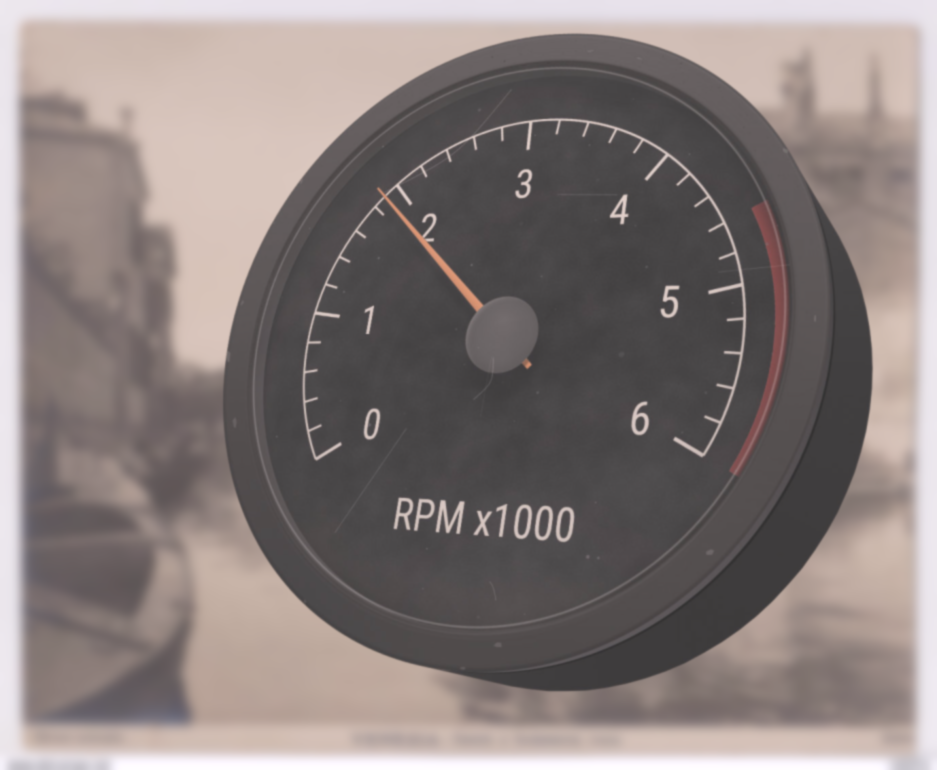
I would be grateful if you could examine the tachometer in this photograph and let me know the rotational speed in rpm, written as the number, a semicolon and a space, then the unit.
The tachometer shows 1900; rpm
